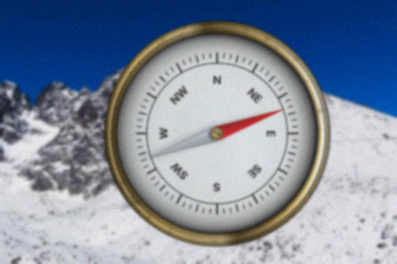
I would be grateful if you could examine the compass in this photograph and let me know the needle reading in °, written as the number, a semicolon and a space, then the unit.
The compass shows 70; °
